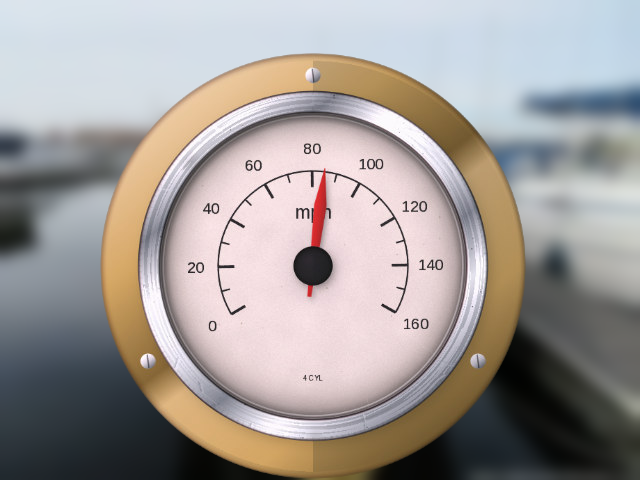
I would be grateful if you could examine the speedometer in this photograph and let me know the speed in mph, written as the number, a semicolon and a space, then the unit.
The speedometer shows 85; mph
